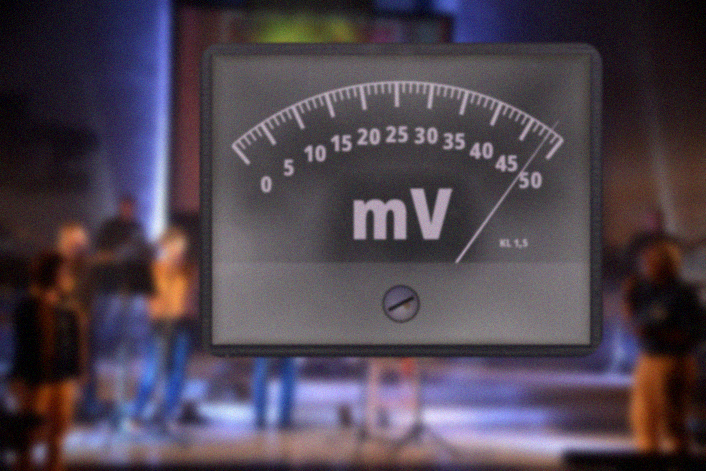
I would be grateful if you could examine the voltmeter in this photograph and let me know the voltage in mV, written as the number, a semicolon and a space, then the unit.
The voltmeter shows 48; mV
